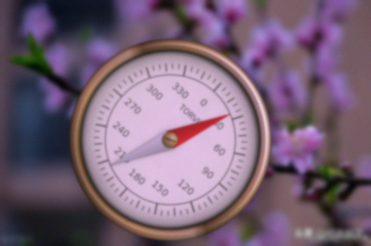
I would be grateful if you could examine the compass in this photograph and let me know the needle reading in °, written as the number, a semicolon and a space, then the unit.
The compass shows 25; °
